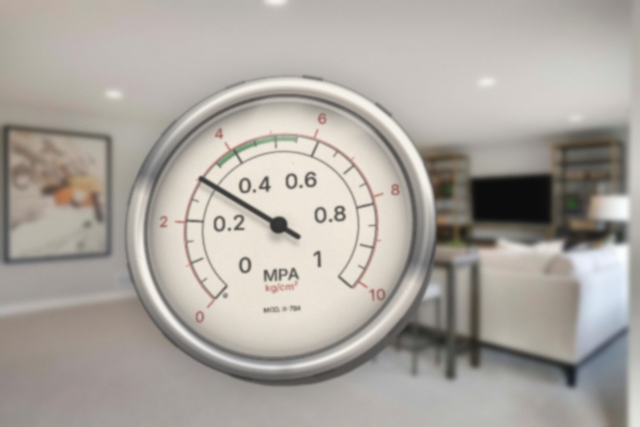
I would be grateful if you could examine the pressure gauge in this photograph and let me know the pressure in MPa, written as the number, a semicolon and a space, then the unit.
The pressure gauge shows 0.3; MPa
